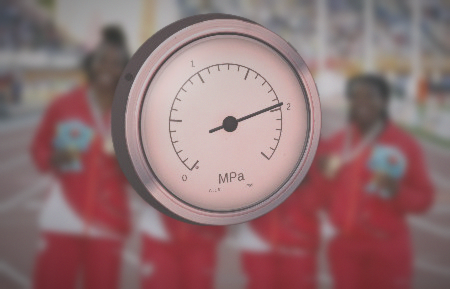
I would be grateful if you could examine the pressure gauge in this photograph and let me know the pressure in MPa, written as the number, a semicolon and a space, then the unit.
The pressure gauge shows 1.95; MPa
